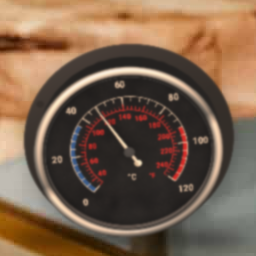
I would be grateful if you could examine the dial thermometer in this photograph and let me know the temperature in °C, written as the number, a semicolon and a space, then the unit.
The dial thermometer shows 48; °C
